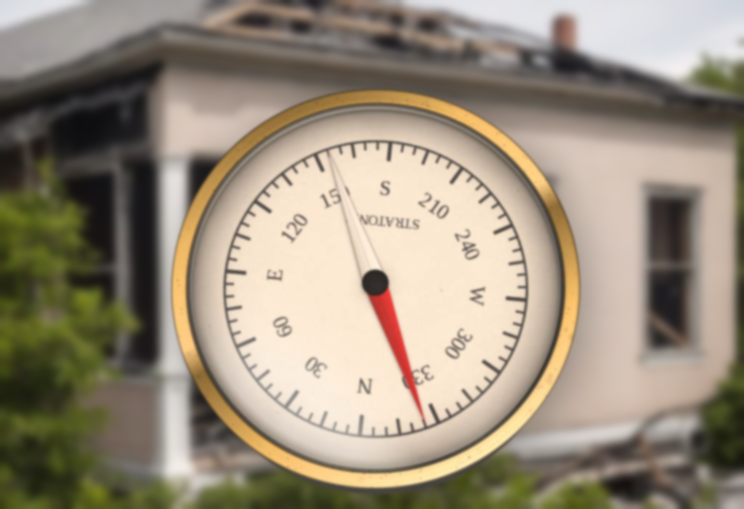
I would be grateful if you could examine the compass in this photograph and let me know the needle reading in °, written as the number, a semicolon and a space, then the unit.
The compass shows 335; °
